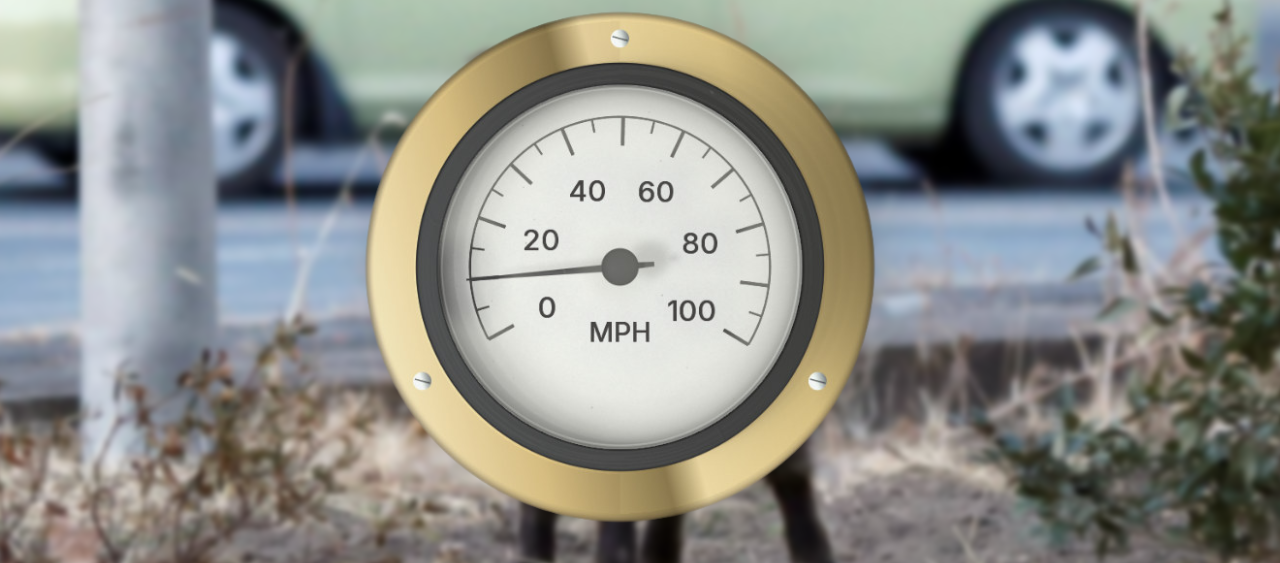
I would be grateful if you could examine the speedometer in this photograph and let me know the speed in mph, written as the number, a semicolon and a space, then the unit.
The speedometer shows 10; mph
